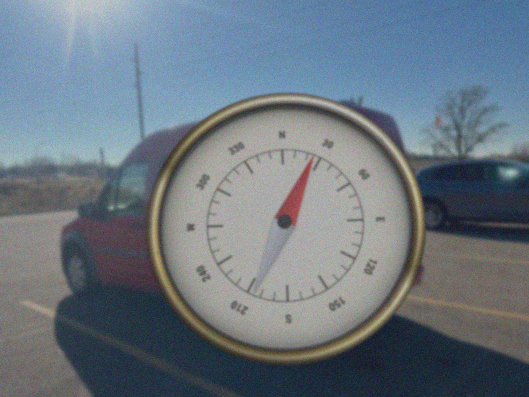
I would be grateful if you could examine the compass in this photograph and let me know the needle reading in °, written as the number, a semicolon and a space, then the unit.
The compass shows 25; °
